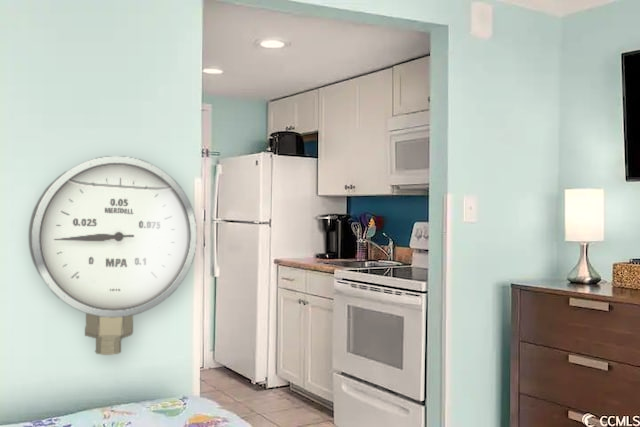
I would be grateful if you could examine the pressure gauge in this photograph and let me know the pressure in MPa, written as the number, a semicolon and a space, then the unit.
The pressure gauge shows 0.015; MPa
